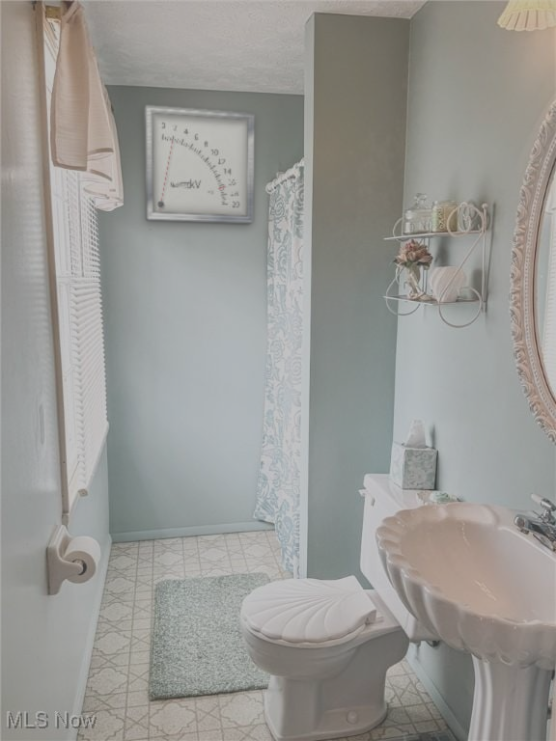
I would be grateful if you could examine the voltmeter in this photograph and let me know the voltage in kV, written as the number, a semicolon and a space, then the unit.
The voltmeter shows 2; kV
